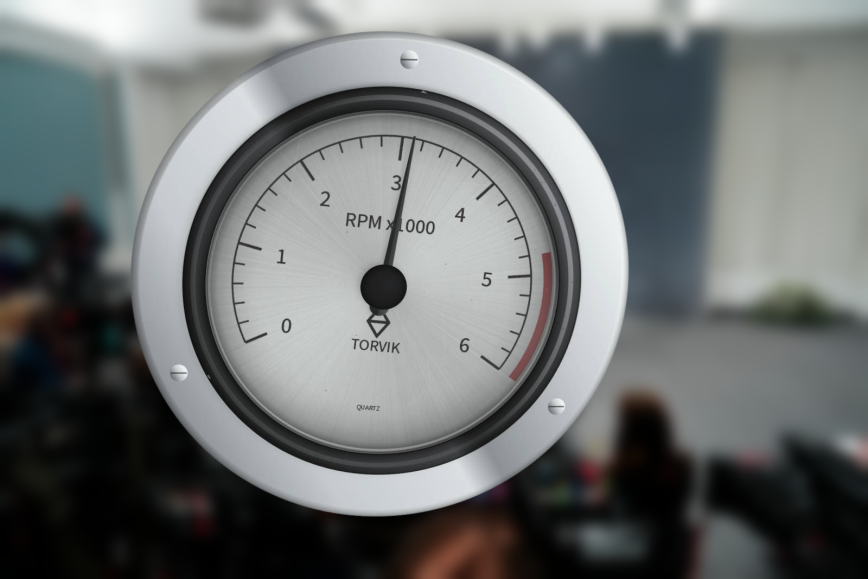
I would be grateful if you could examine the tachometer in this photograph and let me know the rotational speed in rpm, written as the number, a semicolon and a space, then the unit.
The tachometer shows 3100; rpm
